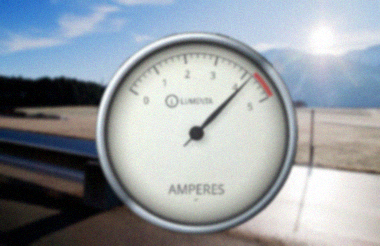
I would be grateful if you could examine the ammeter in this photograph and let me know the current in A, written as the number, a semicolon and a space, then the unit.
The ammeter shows 4.2; A
